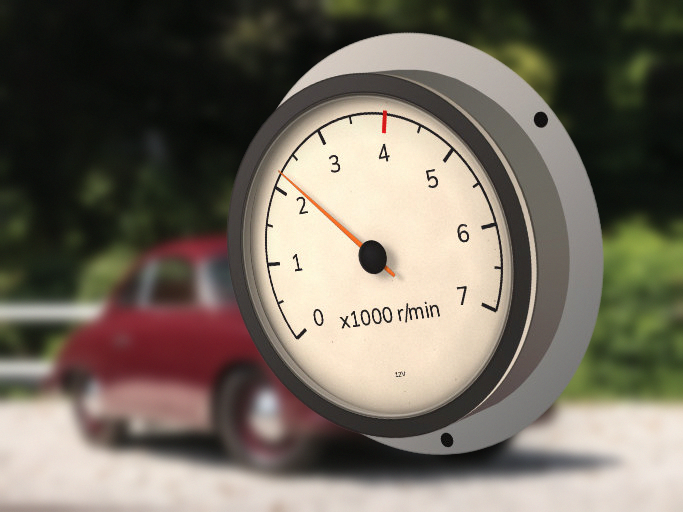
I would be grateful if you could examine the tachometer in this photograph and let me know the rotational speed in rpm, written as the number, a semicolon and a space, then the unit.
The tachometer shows 2250; rpm
